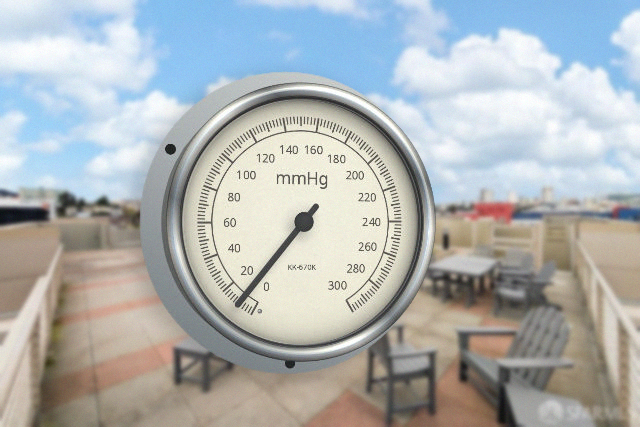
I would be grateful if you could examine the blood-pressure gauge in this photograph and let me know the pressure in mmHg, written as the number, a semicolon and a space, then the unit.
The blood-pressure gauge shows 10; mmHg
